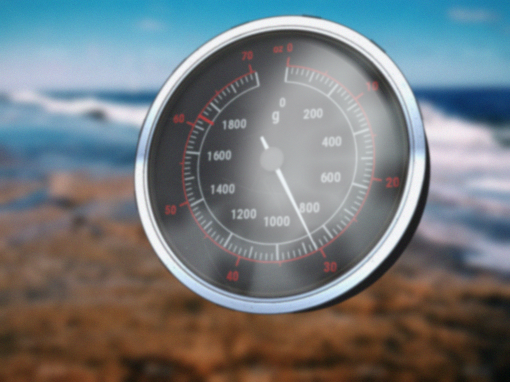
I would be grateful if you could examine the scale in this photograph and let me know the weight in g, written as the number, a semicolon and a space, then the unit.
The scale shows 860; g
